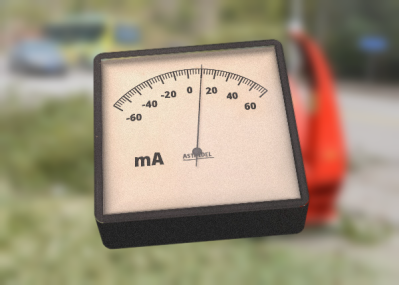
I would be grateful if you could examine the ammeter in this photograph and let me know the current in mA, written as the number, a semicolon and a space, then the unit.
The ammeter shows 10; mA
